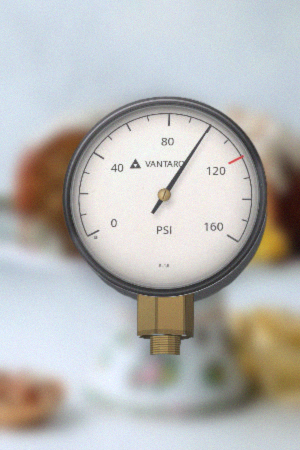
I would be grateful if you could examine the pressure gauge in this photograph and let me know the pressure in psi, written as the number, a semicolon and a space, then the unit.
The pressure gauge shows 100; psi
